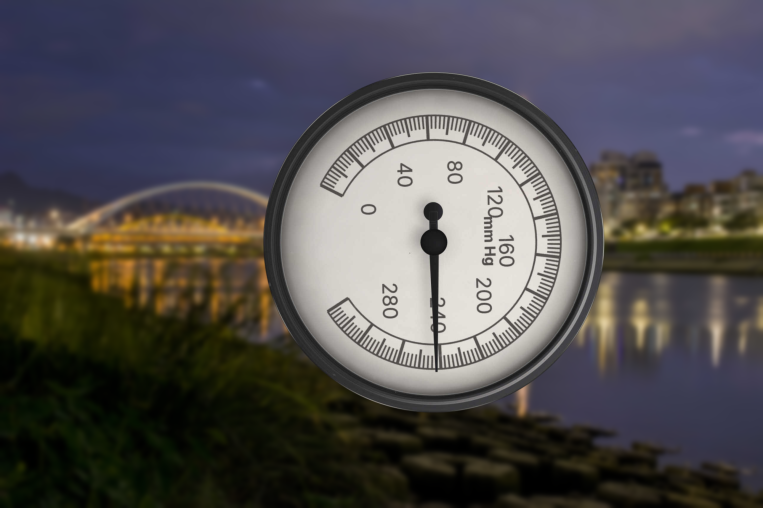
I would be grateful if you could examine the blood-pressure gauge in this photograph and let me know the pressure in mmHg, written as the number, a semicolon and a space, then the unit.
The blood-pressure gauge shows 242; mmHg
